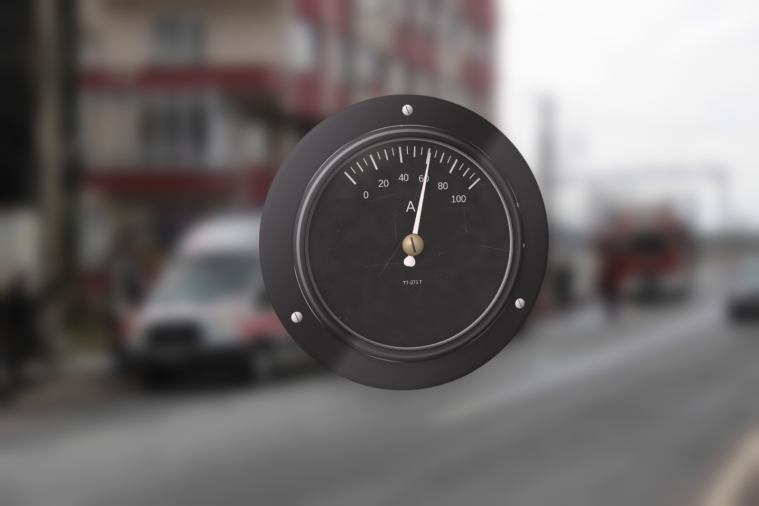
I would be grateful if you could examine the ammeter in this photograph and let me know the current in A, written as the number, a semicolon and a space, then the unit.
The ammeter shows 60; A
